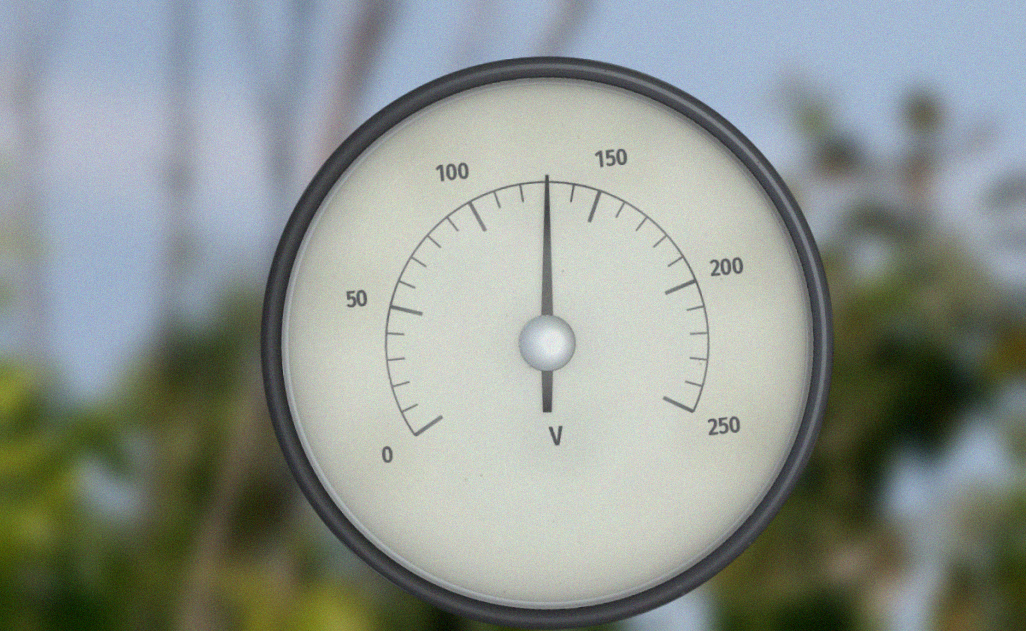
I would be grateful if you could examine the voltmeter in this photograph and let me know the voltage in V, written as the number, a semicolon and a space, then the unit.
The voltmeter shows 130; V
